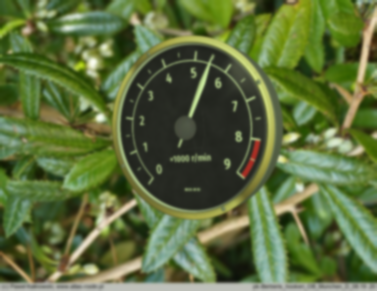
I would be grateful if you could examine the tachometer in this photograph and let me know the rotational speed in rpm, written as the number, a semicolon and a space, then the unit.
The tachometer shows 5500; rpm
